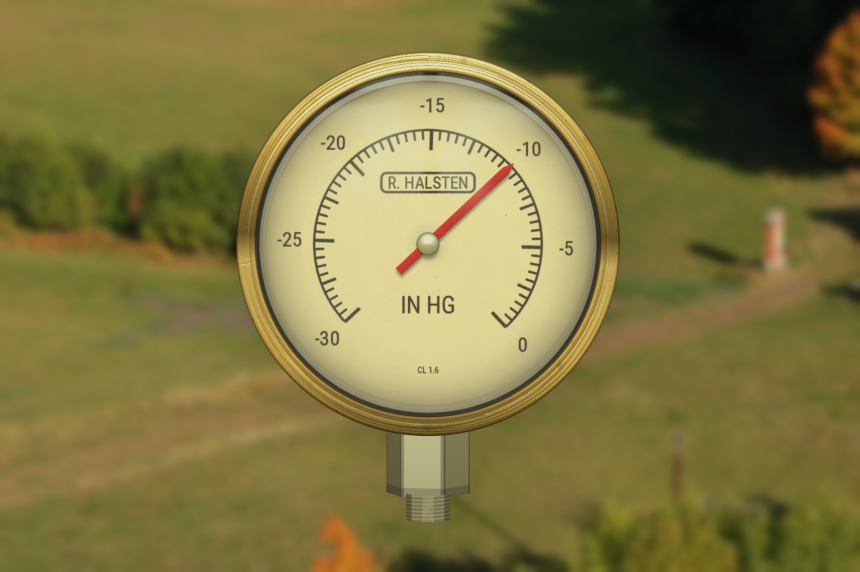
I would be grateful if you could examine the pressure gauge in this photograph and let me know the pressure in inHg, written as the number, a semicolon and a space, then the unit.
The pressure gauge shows -10; inHg
